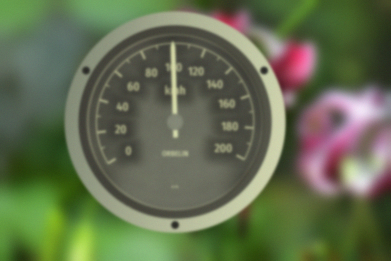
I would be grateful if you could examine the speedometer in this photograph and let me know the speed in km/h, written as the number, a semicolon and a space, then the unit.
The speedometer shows 100; km/h
